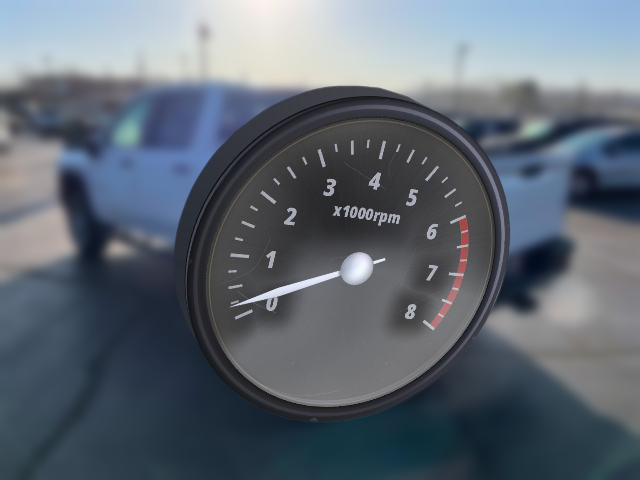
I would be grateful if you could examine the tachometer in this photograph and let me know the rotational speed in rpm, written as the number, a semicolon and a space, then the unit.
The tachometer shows 250; rpm
